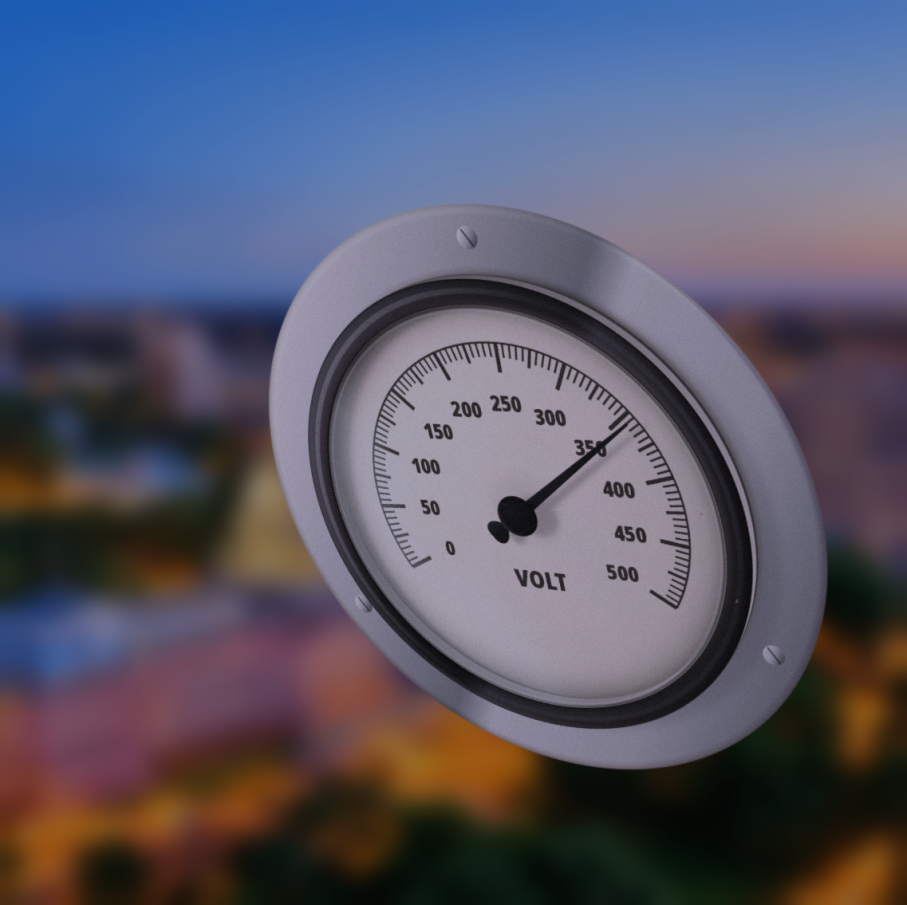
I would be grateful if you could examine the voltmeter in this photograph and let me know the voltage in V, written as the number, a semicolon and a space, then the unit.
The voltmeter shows 355; V
